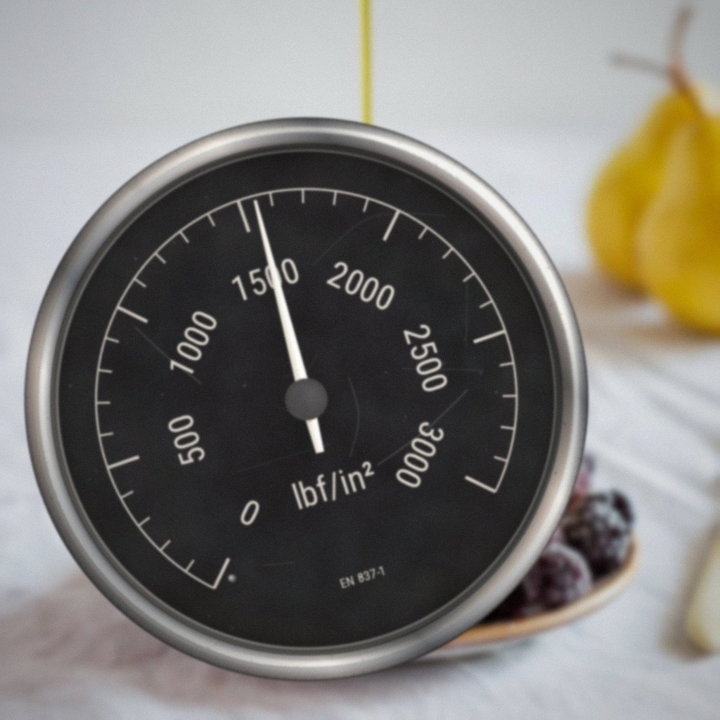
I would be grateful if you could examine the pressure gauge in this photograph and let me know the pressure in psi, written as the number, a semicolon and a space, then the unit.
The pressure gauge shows 1550; psi
